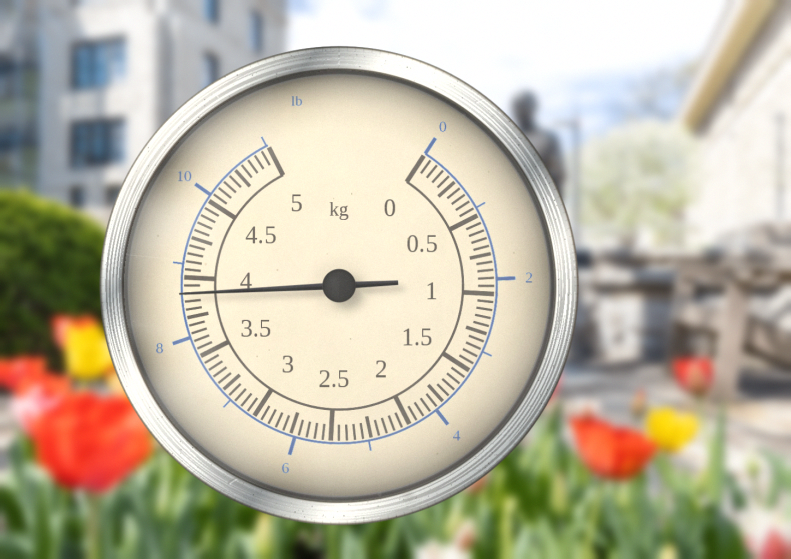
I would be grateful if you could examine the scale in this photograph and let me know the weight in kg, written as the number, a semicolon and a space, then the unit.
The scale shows 3.9; kg
